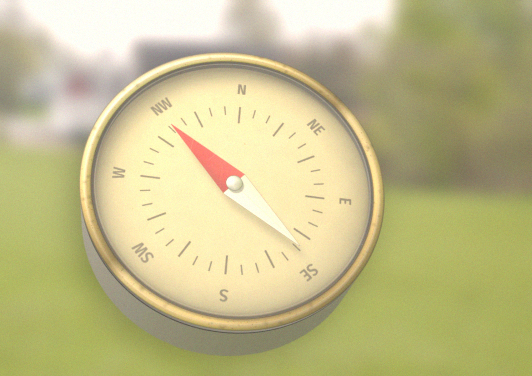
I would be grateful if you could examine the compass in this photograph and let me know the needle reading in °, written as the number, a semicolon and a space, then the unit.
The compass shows 310; °
